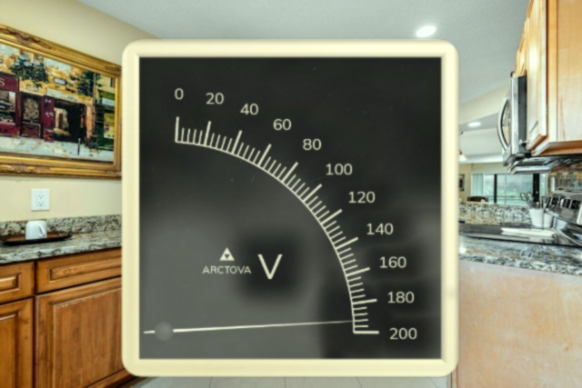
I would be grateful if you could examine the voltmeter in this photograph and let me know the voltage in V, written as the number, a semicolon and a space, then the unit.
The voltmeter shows 192; V
